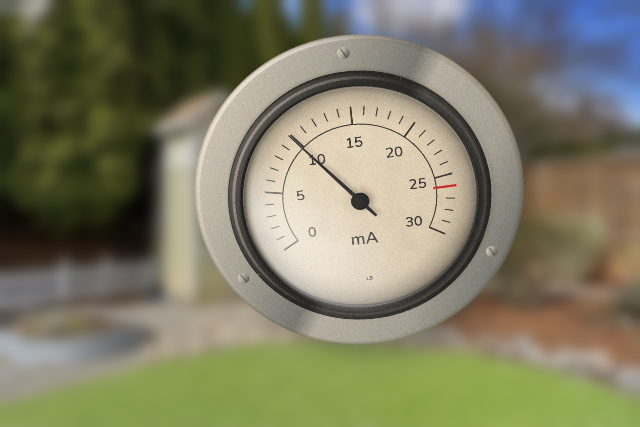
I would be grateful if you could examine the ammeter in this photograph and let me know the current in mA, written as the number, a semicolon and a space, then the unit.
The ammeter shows 10; mA
